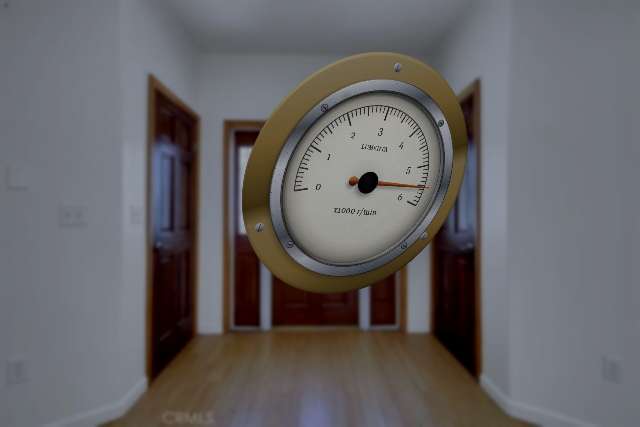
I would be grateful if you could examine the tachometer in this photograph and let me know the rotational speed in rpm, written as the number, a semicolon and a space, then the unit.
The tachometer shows 5500; rpm
